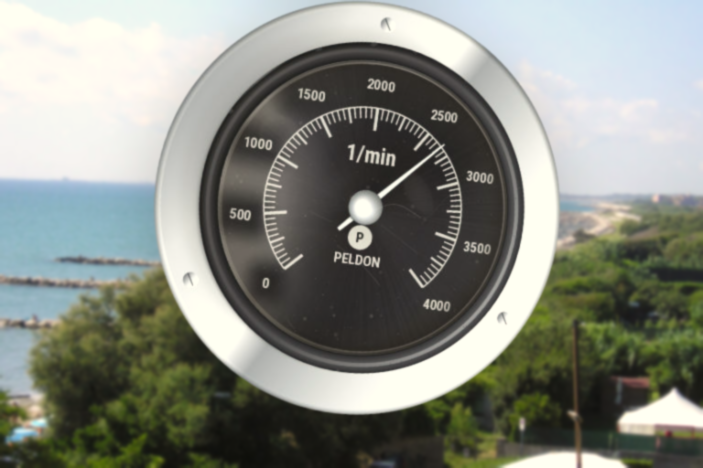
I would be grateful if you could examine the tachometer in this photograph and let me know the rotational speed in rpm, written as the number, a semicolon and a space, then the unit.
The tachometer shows 2650; rpm
